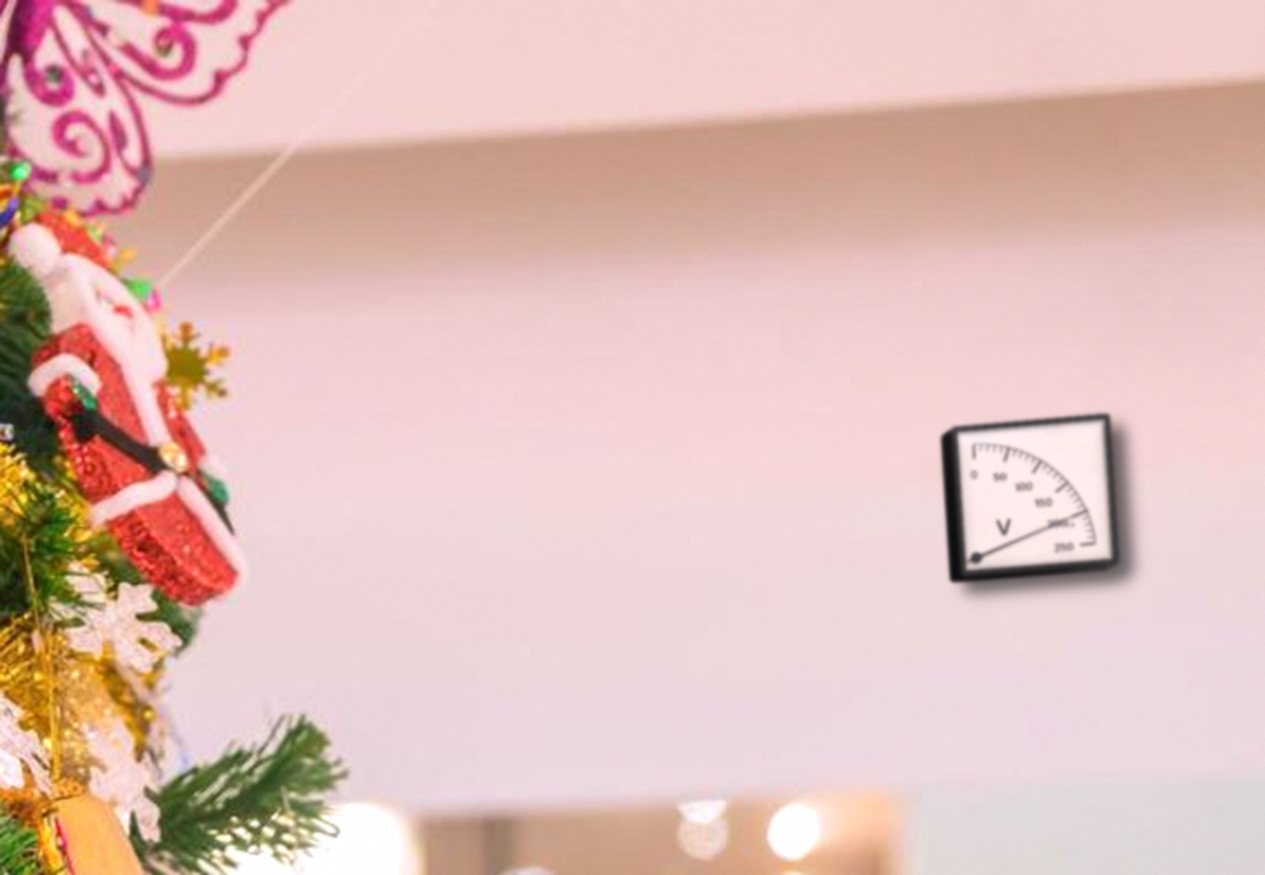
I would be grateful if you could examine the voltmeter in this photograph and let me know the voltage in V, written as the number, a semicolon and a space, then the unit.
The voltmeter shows 200; V
